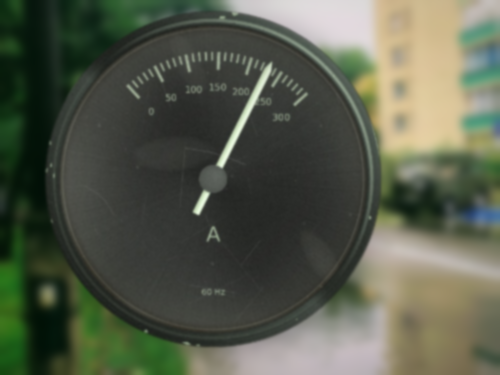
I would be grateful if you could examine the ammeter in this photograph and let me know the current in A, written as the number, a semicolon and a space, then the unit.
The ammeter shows 230; A
